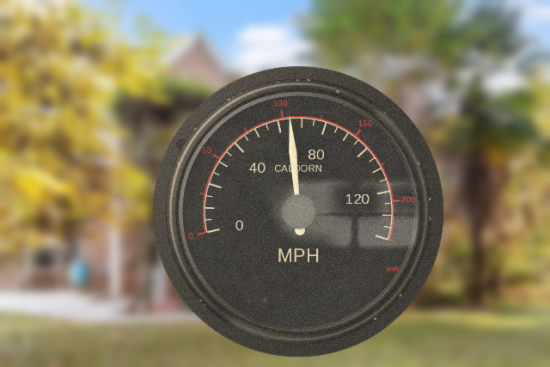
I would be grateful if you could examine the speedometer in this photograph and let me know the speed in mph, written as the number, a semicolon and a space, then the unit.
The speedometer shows 65; mph
